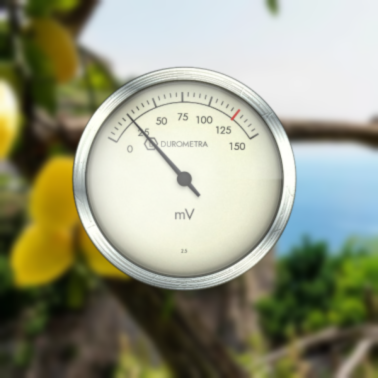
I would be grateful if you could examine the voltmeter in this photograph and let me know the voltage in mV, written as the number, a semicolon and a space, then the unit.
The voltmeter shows 25; mV
